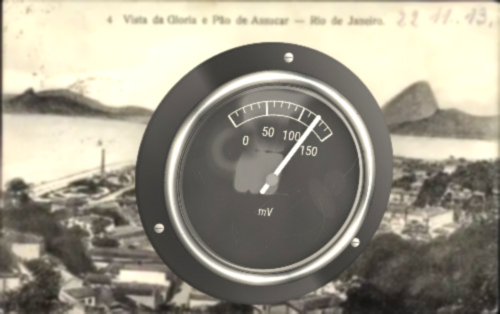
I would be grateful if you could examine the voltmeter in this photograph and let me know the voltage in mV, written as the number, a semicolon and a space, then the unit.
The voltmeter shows 120; mV
